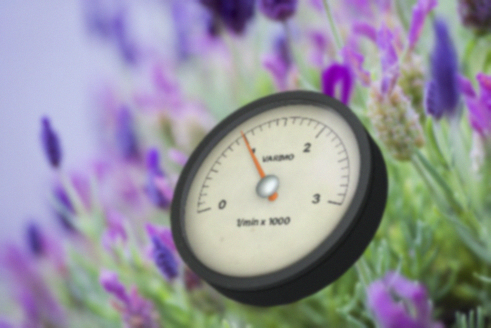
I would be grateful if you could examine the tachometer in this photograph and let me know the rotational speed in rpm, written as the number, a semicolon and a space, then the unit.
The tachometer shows 1000; rpm
